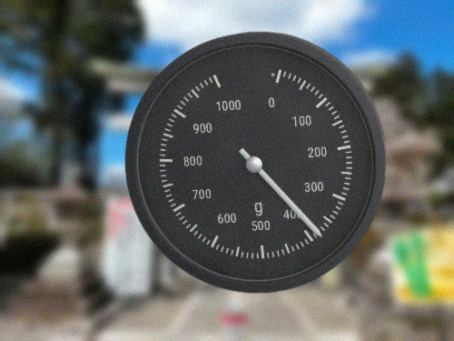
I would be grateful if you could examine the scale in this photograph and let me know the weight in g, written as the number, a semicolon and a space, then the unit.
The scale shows 380; g
